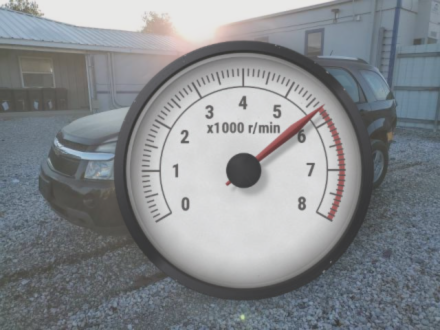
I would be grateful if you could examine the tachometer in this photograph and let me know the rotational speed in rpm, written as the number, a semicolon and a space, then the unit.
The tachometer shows 5700; rpm
